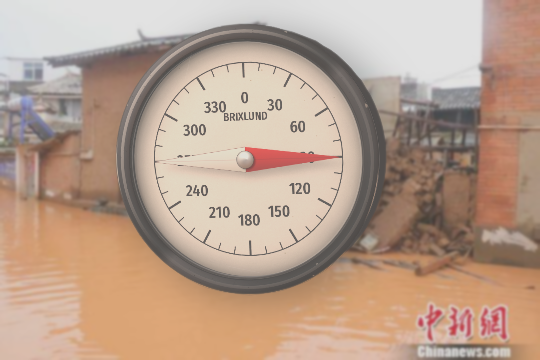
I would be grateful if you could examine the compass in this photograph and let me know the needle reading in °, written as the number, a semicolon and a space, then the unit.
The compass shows 90; °
